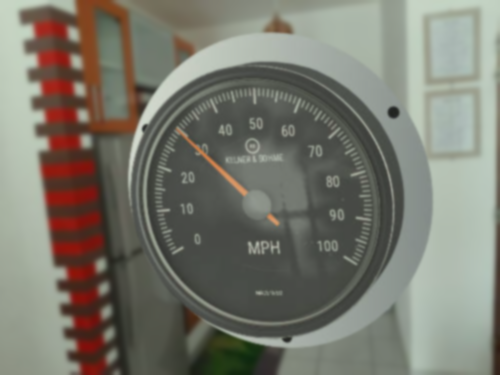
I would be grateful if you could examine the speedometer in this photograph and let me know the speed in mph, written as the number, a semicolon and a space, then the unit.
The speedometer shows 30; mph
